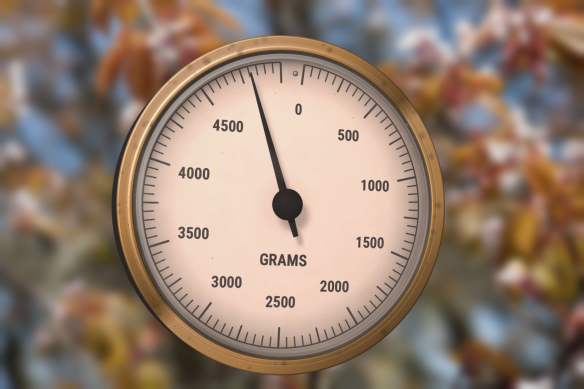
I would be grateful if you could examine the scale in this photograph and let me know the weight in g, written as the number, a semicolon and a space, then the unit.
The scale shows 4800; g
